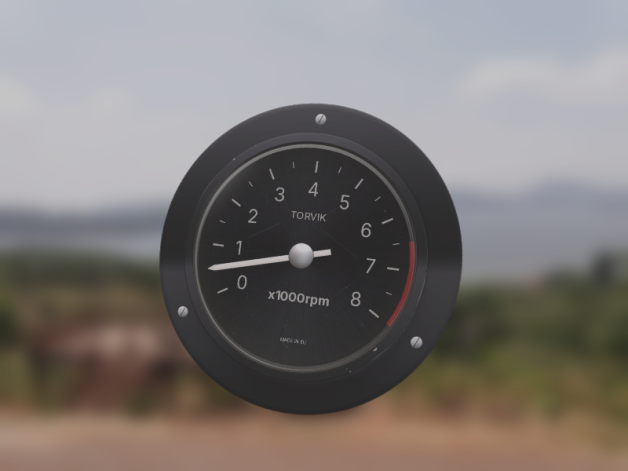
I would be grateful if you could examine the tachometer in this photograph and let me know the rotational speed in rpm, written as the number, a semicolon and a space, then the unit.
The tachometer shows 500; rpm
